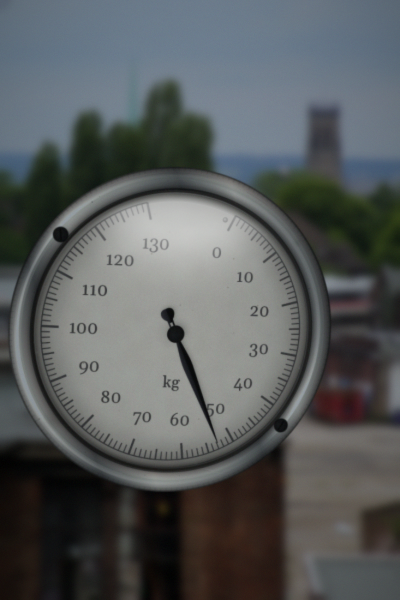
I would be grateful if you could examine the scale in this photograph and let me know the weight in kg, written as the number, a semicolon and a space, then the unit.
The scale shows 53; kg
